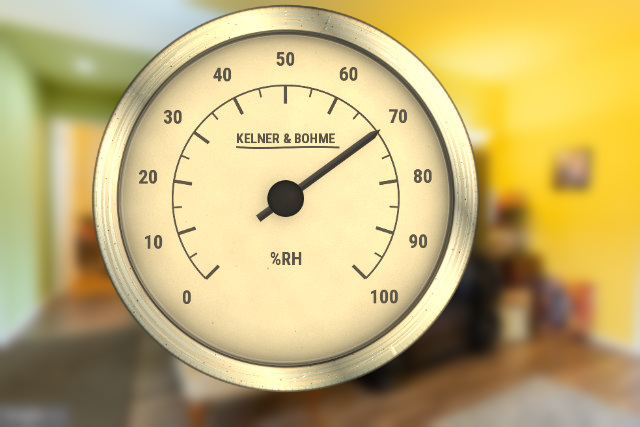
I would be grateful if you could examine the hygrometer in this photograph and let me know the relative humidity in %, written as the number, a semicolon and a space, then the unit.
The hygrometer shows 70; %
